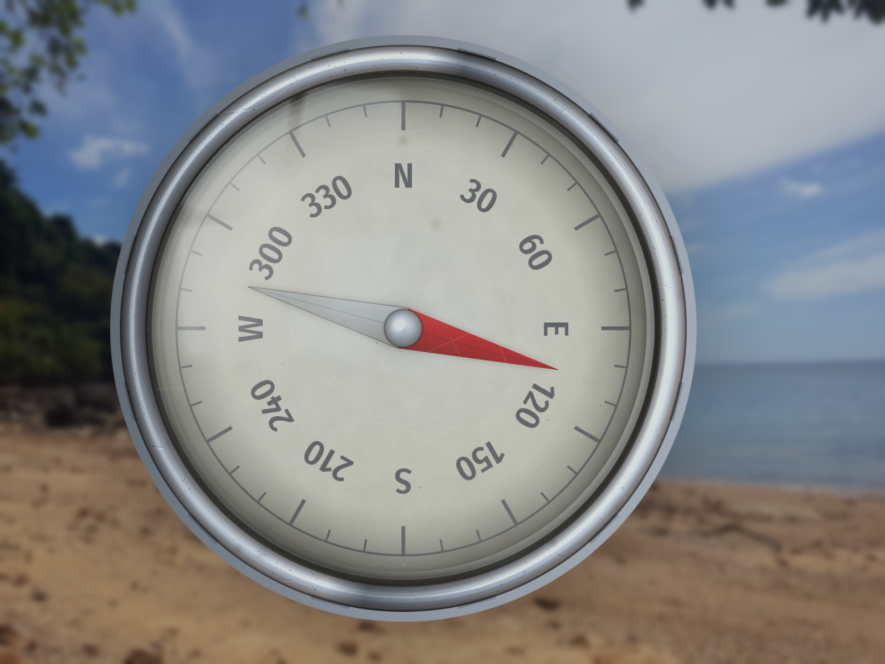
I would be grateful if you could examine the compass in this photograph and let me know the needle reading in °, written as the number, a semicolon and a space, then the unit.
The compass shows 105; °
